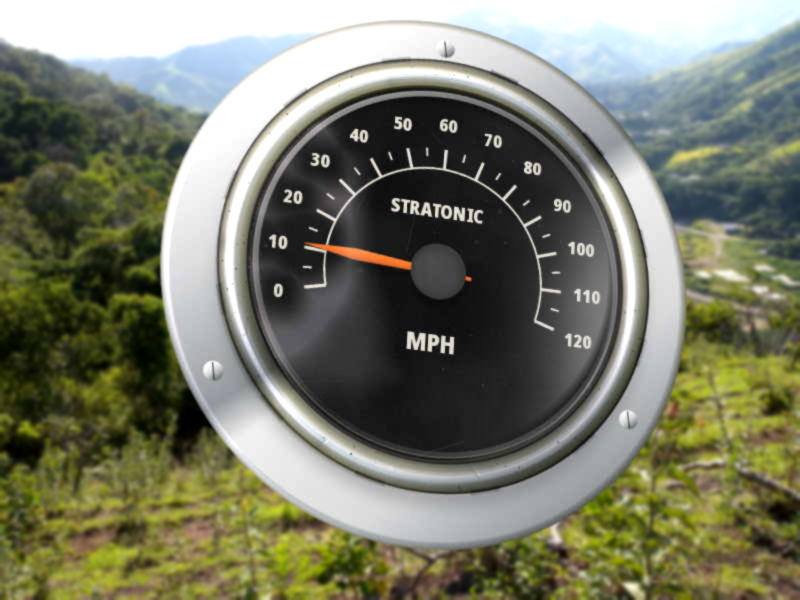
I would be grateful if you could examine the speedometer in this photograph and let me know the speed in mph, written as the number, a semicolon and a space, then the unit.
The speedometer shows 10; mph
